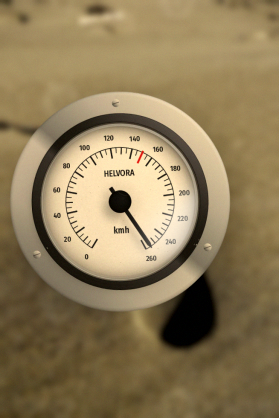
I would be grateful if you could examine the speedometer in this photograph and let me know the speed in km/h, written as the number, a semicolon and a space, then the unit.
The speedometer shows 255; km/h
